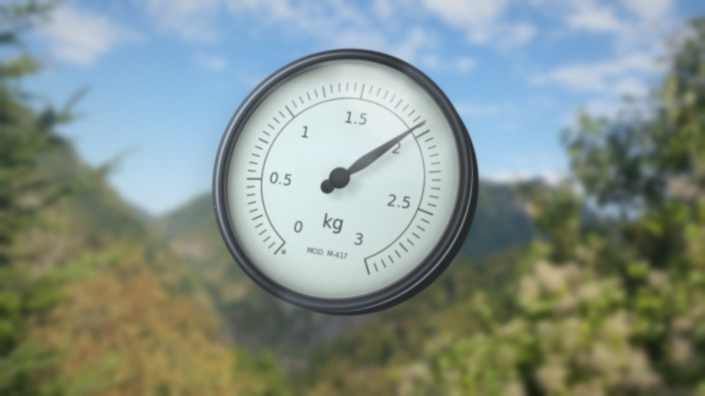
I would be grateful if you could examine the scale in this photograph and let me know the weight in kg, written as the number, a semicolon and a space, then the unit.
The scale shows 1.95; kg
